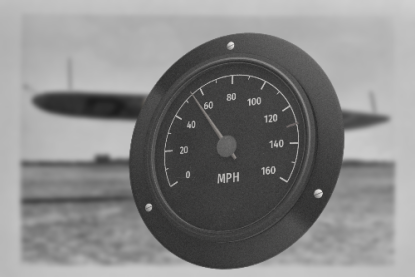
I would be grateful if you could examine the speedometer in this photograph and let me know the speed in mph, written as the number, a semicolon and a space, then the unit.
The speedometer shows 55; mph
